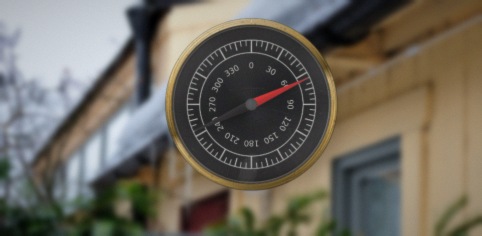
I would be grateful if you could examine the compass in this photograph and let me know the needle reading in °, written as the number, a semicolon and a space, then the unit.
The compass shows 65; °
